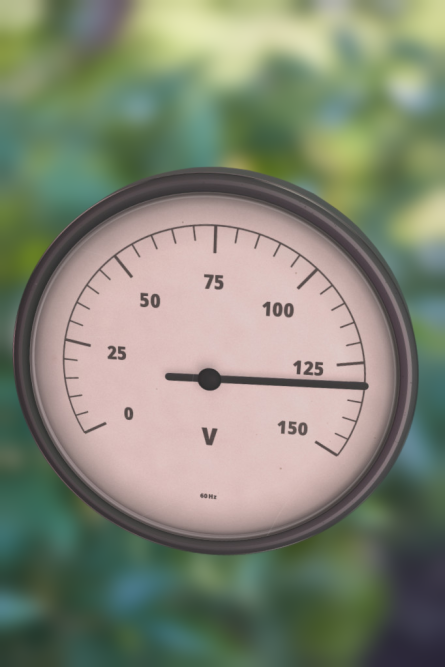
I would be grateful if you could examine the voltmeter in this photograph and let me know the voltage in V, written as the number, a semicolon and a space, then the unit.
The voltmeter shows 130; V
